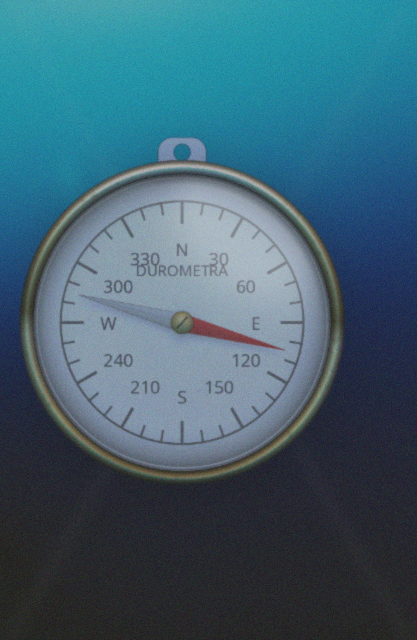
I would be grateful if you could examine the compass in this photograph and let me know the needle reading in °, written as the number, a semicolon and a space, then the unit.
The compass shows 105; °
